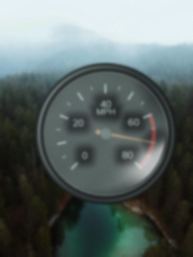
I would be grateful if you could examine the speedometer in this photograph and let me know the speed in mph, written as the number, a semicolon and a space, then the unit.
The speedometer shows 70; mph
